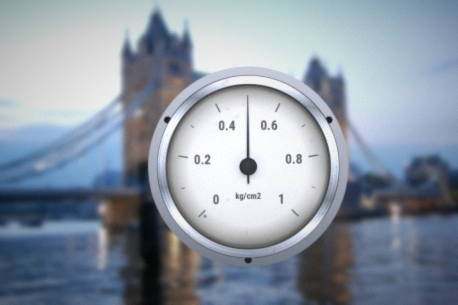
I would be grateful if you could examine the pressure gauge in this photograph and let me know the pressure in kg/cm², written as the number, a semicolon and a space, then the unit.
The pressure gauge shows 0.5; kg/cm²
